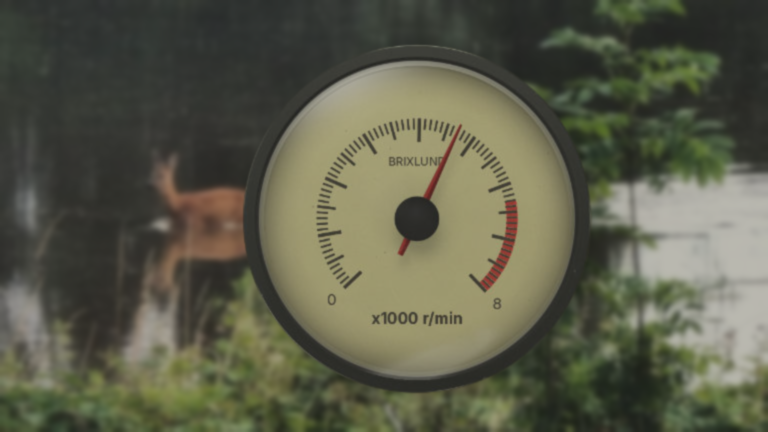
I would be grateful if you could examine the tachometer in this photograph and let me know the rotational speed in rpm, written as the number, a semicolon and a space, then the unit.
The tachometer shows 4700; rpm
